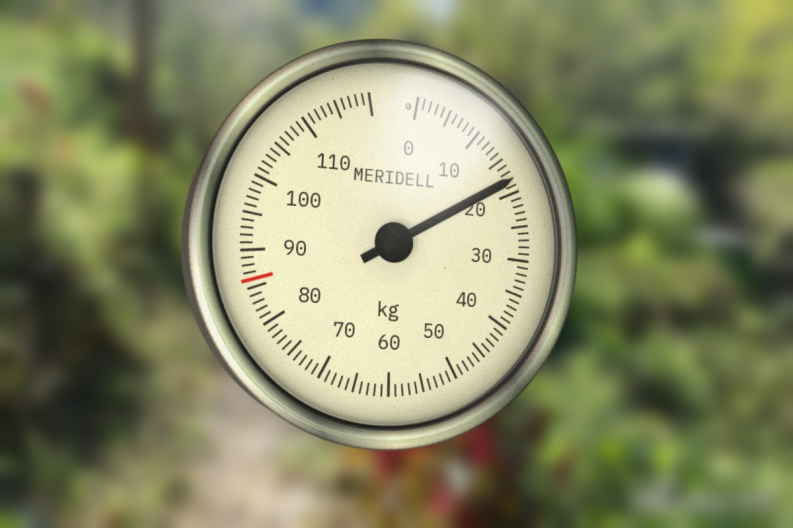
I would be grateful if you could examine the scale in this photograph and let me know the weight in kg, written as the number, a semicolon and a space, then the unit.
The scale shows 18; kg
